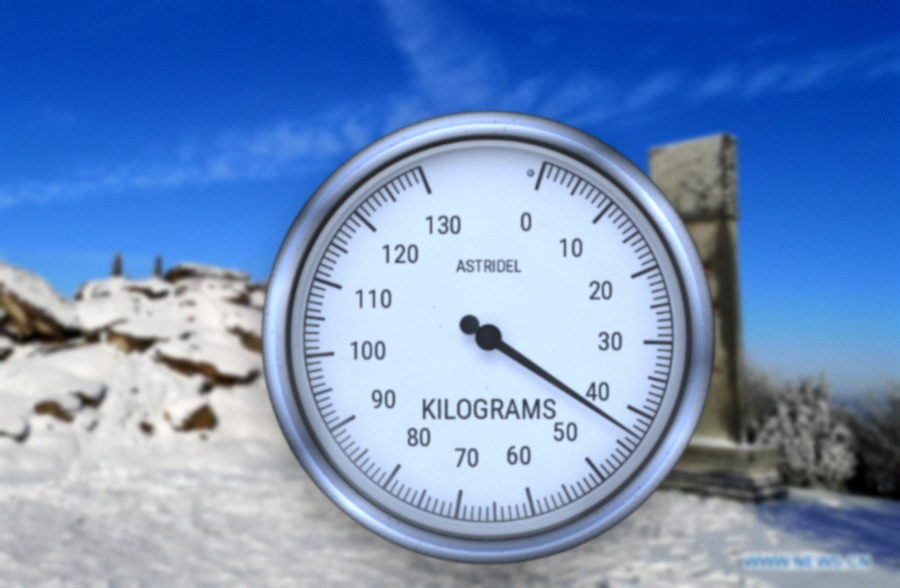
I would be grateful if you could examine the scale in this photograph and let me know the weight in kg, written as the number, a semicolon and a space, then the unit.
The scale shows 43; kg
